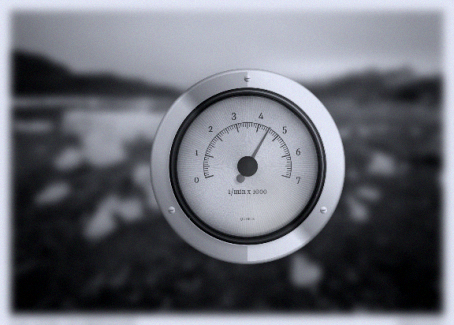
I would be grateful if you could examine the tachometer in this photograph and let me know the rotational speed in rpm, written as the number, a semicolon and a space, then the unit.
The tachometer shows 4500; rpm
